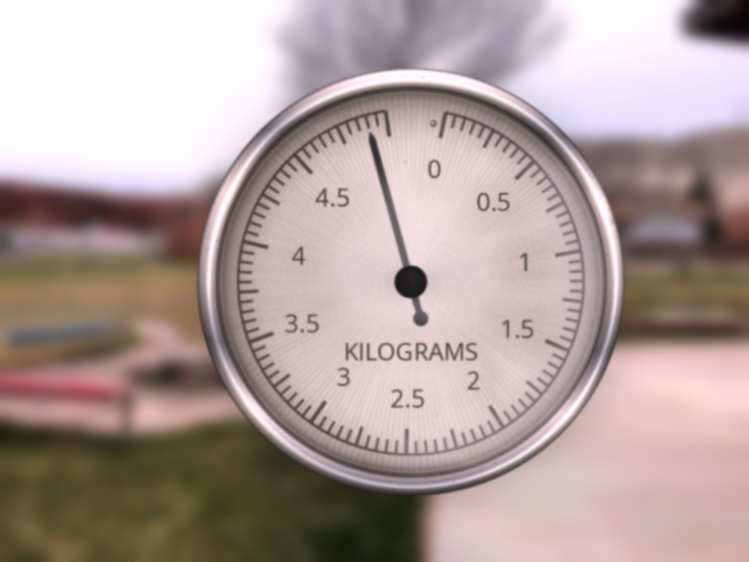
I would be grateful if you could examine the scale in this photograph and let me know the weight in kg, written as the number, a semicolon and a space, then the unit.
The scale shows 4.9; kg
